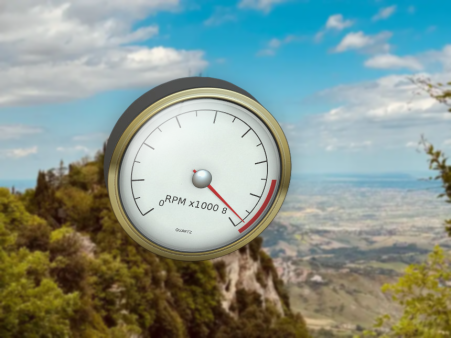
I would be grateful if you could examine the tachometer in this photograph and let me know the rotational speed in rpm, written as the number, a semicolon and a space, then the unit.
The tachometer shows 7750; rpm
